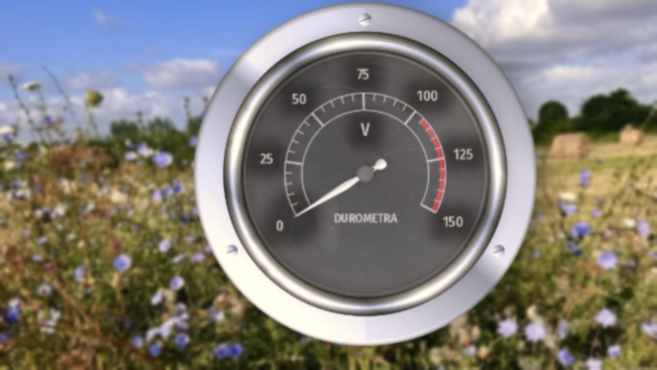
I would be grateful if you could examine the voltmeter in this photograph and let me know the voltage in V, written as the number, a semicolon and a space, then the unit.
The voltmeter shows 0; V
